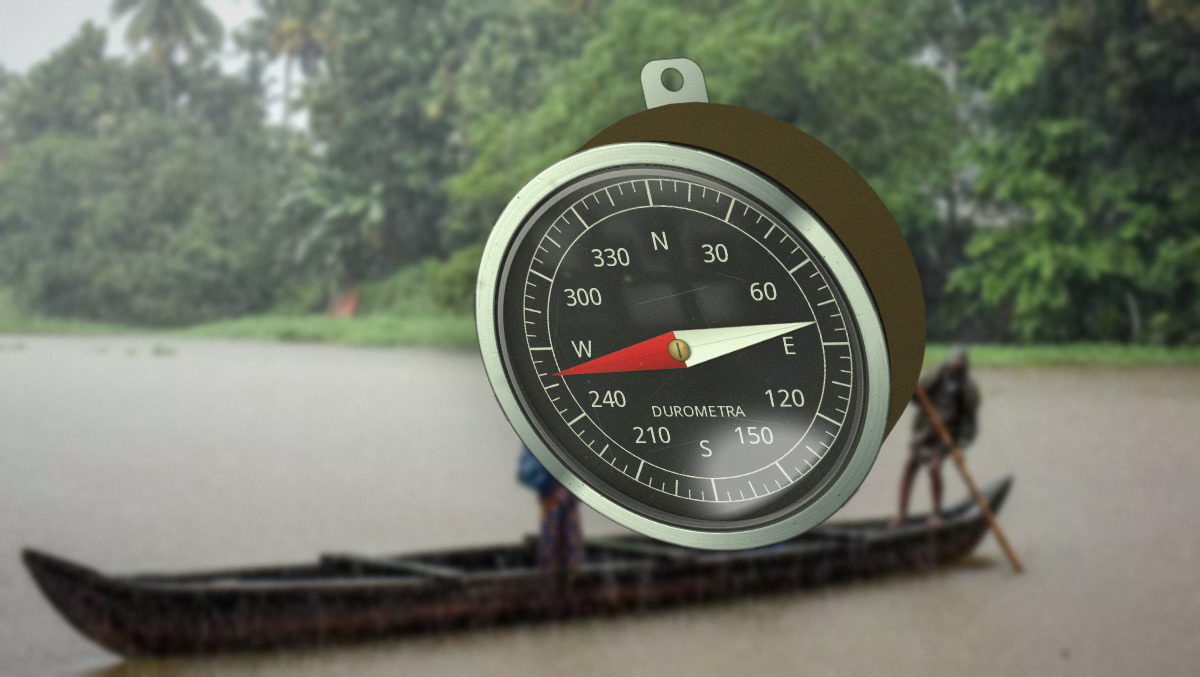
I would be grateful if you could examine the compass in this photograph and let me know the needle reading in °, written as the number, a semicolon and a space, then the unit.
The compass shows 260; °
